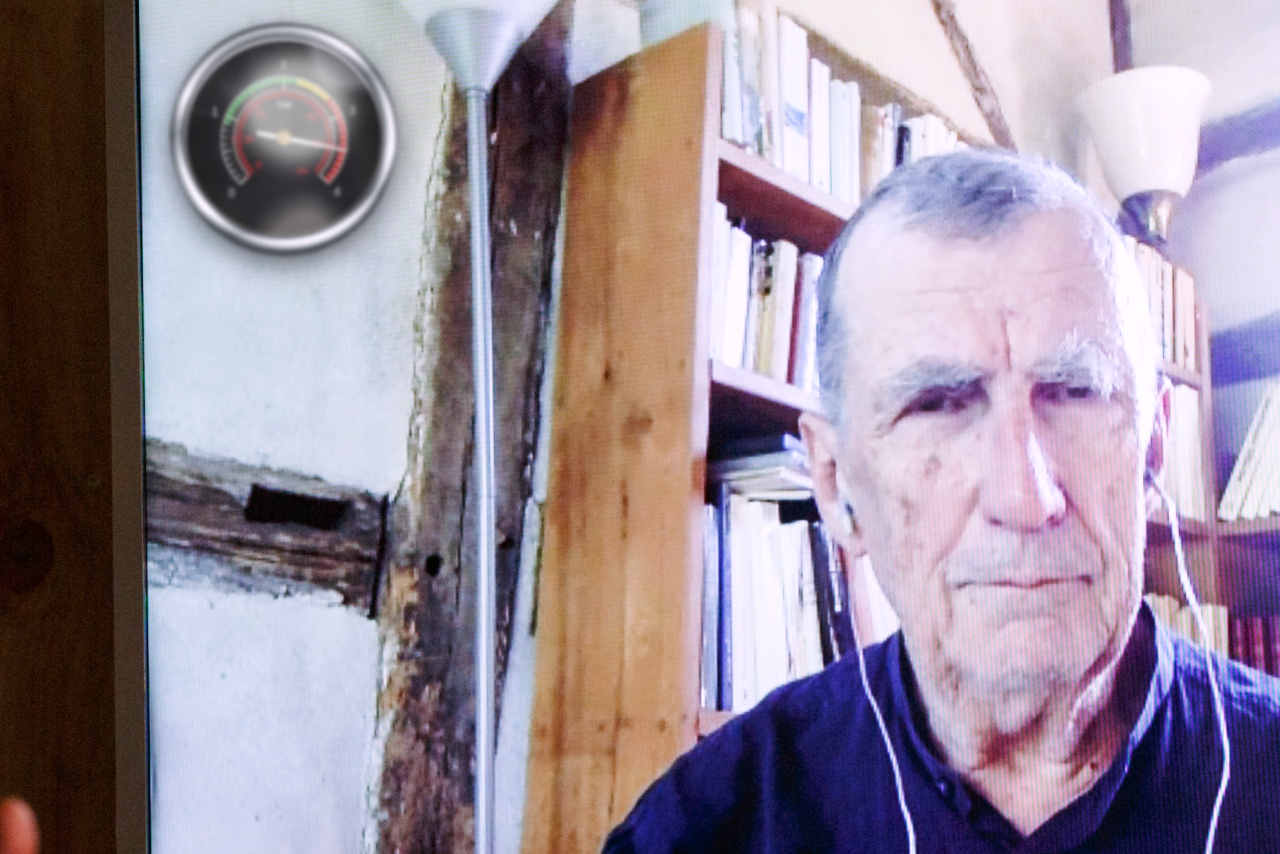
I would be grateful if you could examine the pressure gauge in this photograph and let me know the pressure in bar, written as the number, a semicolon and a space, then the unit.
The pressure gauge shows 3.5; bar
